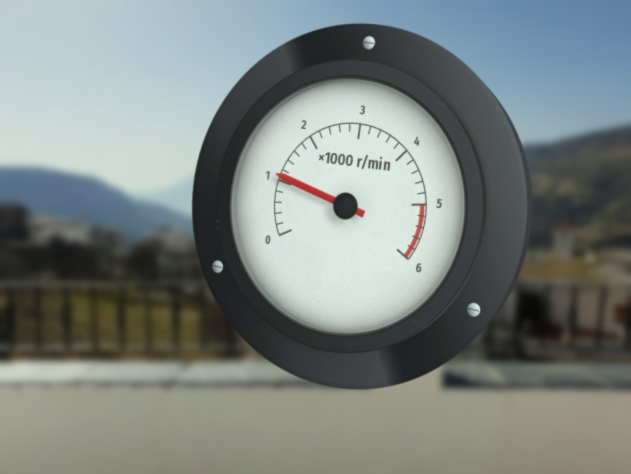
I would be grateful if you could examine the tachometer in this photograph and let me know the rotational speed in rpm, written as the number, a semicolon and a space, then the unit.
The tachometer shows 1100; rpm
